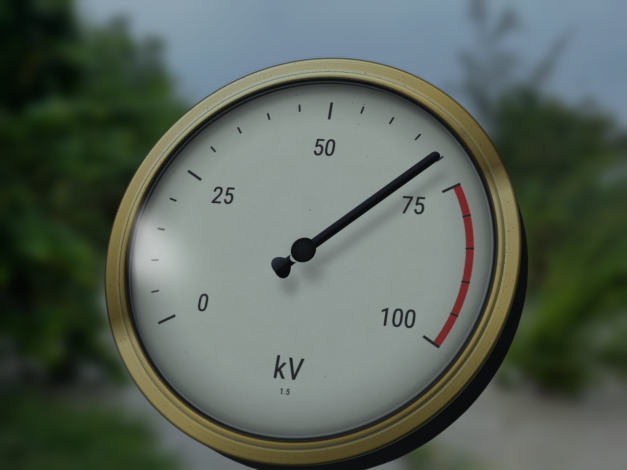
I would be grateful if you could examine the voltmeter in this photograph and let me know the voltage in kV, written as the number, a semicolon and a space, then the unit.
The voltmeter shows 70; kV
